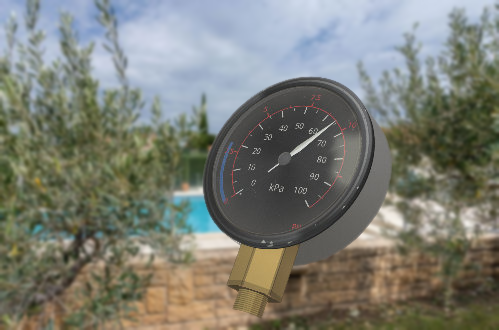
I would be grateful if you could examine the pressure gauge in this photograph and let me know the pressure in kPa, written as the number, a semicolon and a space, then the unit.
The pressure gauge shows 65; kPa
